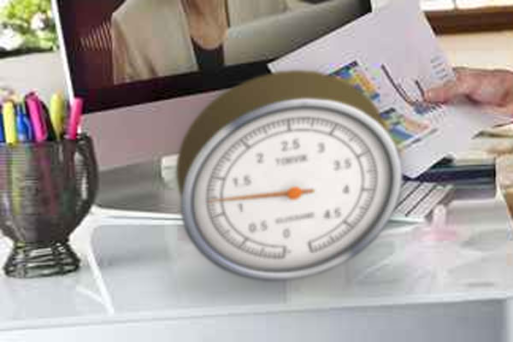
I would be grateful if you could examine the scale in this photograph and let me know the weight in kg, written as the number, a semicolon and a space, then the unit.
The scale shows 1.25; kg
